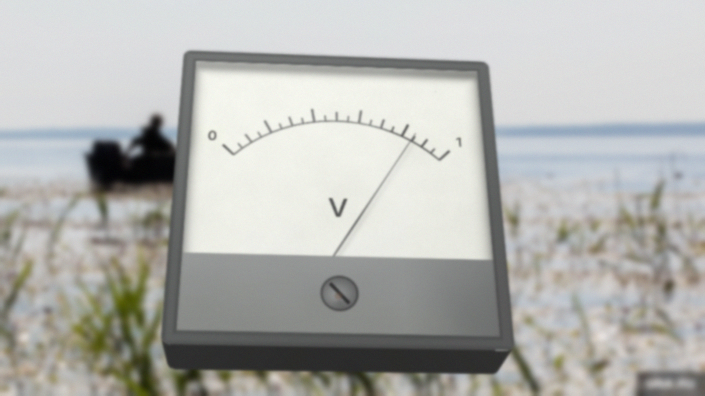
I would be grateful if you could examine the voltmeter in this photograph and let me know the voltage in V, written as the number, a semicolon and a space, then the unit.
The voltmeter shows 0.85; V
